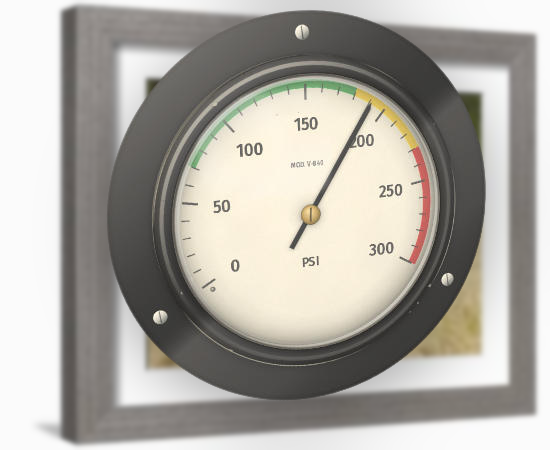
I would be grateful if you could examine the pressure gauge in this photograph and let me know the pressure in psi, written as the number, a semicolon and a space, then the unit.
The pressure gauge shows 190; psi
